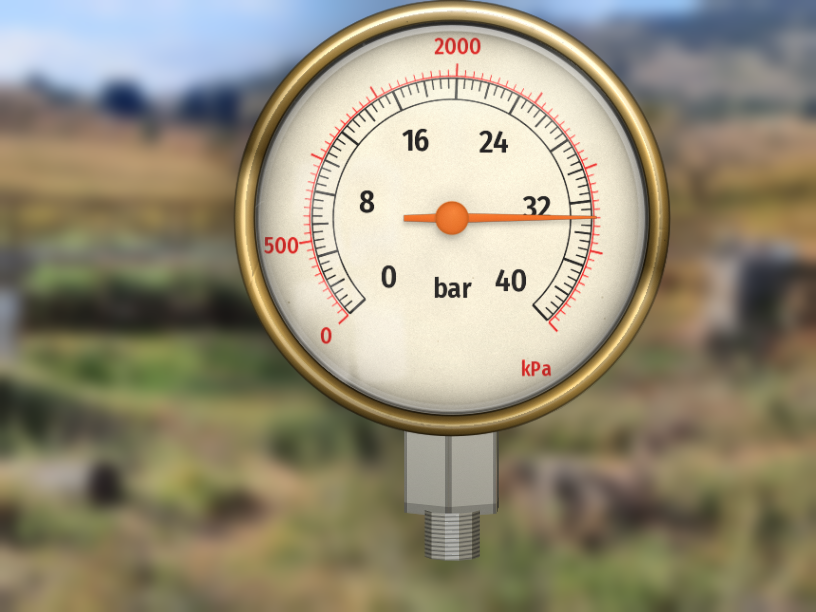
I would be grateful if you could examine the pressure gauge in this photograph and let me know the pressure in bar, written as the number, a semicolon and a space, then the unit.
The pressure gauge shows 33; bar
